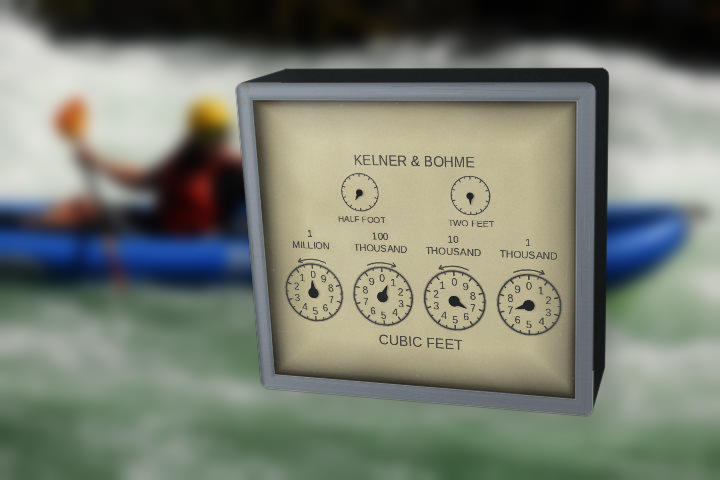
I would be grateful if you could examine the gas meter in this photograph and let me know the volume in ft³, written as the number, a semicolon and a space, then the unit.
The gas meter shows 6700; ft³
